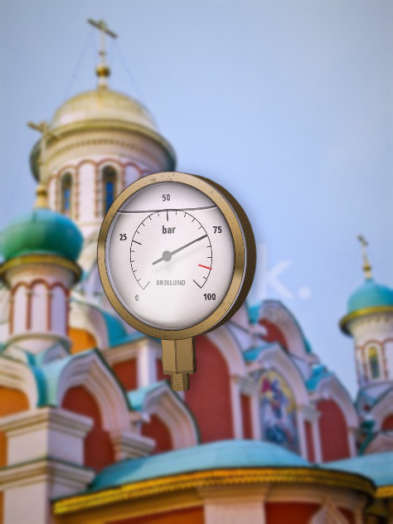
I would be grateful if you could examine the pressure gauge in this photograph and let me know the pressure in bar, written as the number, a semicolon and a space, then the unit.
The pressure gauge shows 75; bar
